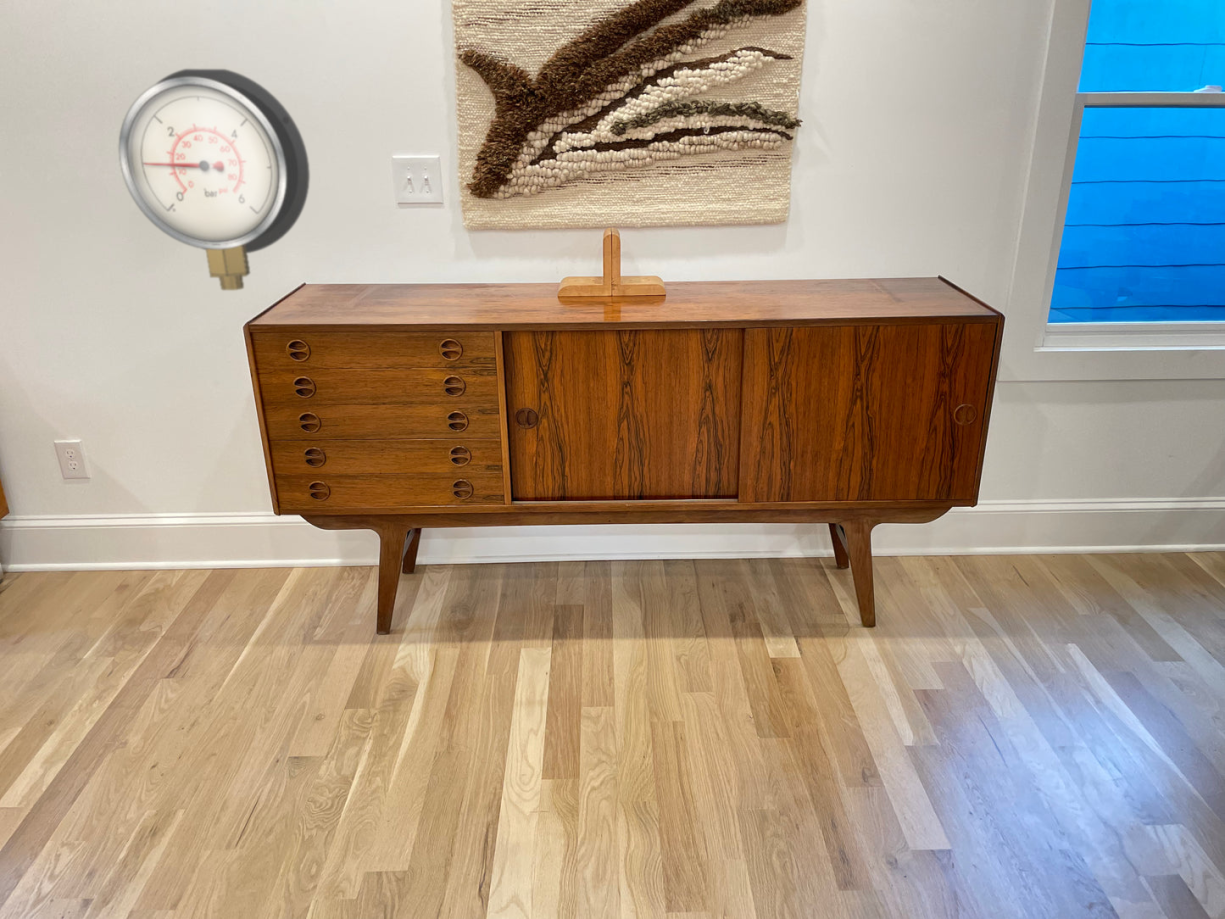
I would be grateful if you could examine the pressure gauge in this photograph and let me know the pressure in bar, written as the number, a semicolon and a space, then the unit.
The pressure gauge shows 1; bar
